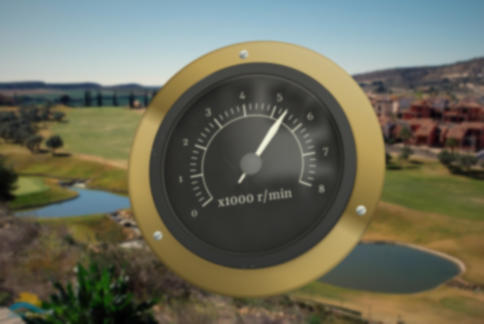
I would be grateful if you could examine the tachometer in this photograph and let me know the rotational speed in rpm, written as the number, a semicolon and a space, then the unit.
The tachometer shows 5400; rpm
